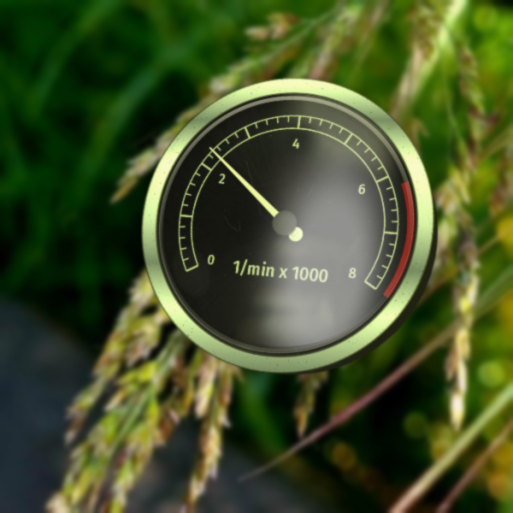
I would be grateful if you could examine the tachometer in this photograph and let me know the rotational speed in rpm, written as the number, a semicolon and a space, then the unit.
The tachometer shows 2300; rpm
